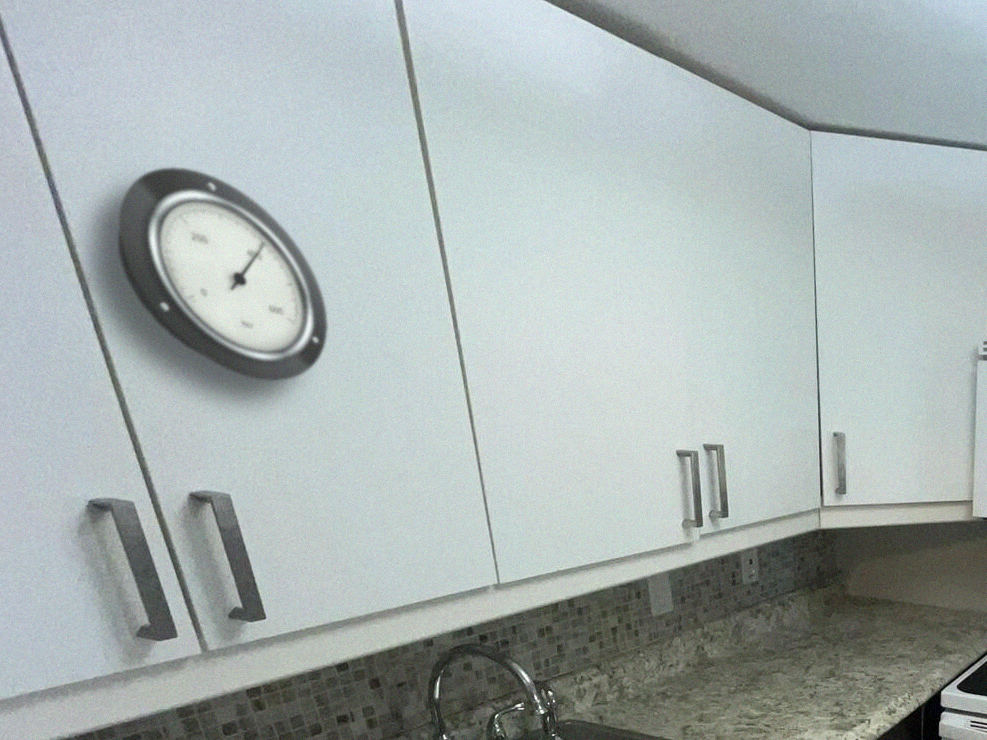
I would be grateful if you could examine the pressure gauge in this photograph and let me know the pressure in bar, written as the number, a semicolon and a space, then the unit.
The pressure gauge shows 400; bar
